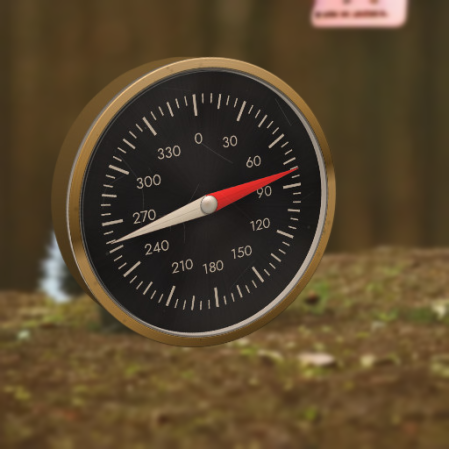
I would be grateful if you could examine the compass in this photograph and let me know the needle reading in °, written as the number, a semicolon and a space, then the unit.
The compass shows 80; °
